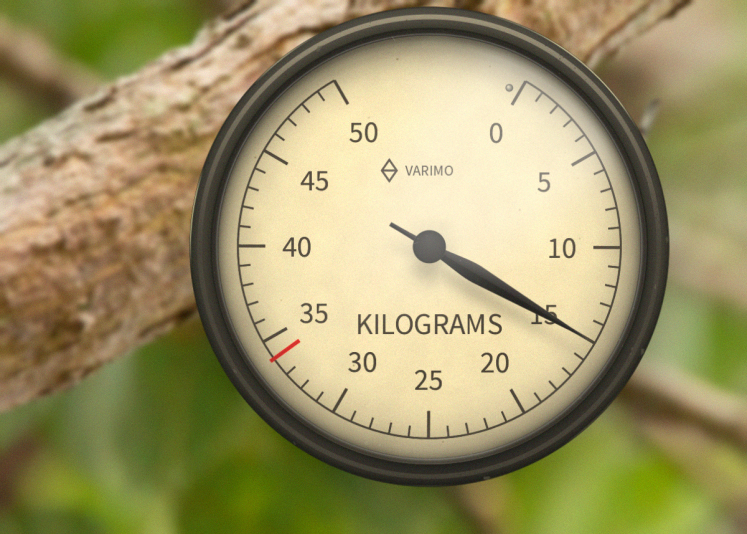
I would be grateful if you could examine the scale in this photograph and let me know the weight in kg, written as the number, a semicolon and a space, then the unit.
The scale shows 15; kg
